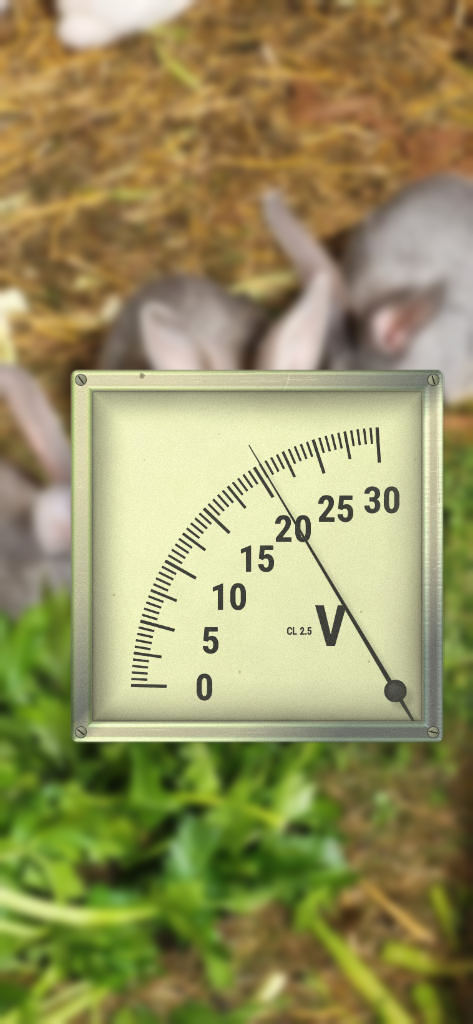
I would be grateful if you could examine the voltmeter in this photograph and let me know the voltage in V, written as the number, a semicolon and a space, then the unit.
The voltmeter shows 20.5; V
